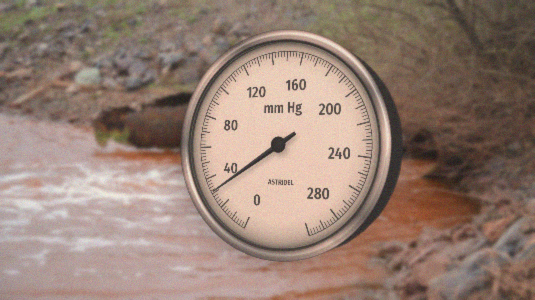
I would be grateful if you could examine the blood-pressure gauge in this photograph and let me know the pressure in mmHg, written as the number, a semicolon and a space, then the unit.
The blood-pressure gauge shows 30; mmHg
